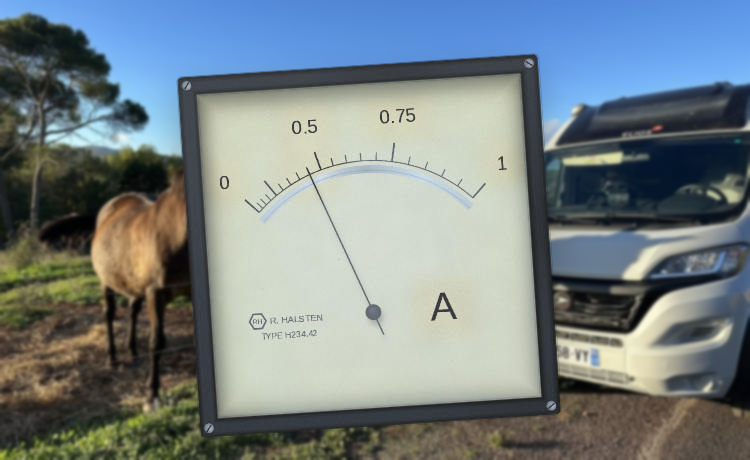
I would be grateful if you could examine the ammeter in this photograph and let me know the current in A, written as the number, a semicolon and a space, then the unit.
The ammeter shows 0.45; A
